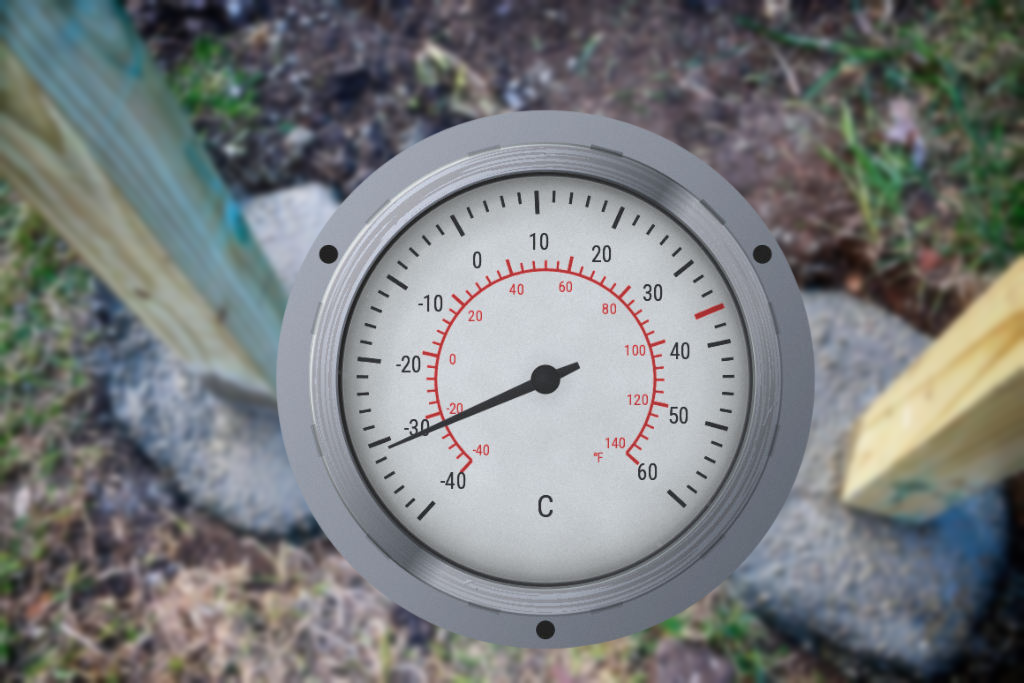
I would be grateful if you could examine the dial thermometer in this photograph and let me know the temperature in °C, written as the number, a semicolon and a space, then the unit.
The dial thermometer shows -31; °C
